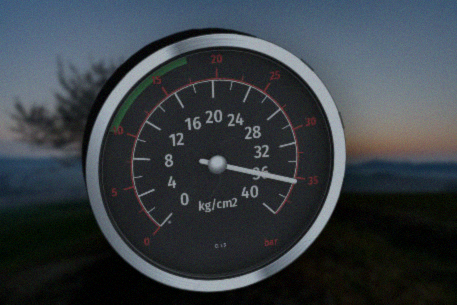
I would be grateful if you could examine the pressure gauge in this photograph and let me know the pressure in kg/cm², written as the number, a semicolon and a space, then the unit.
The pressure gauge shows 36; kg/cm²
